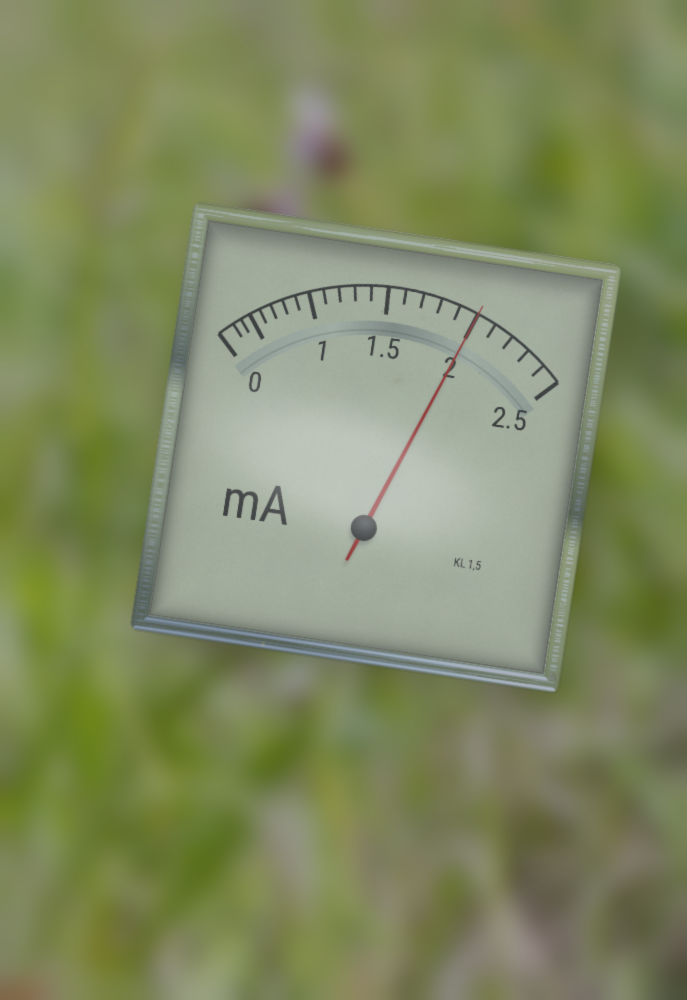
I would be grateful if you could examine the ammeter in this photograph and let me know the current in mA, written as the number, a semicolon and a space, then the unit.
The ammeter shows 2; mA
